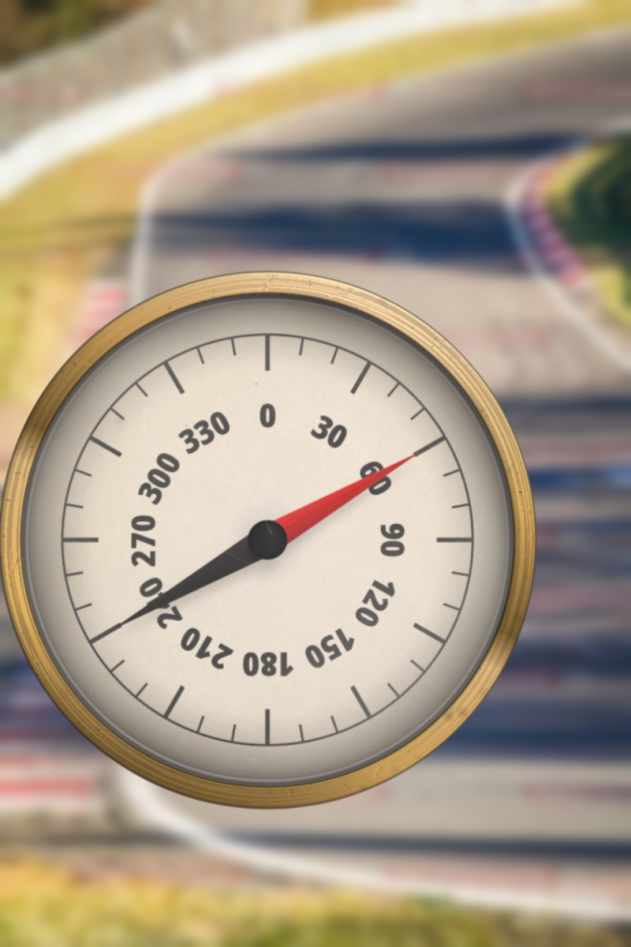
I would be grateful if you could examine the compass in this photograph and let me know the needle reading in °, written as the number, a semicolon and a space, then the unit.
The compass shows 60; °
